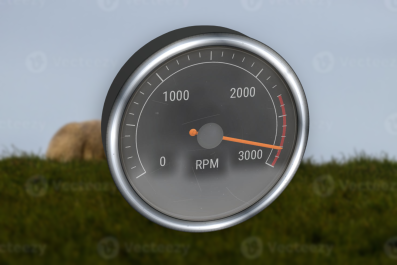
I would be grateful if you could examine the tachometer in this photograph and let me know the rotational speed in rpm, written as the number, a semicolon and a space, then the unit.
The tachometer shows 2800; rpm
